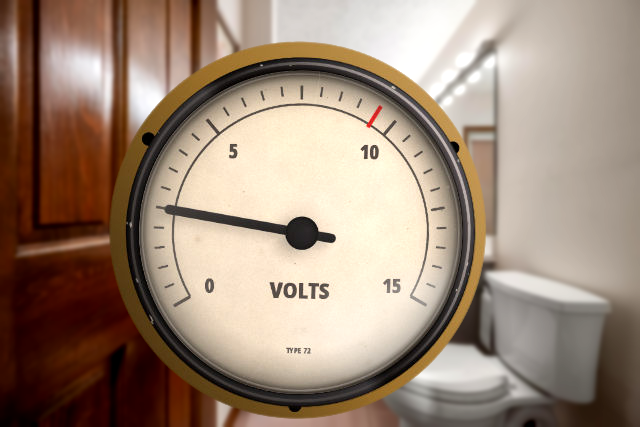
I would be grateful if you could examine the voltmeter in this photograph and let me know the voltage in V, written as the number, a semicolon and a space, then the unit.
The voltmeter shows 2.5; V
